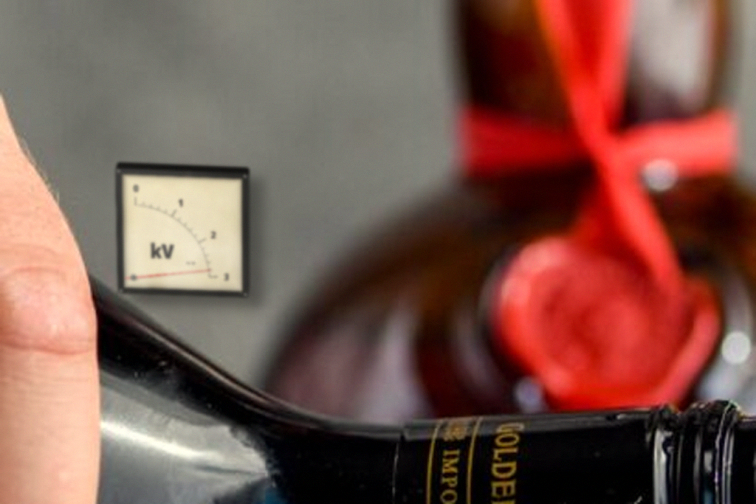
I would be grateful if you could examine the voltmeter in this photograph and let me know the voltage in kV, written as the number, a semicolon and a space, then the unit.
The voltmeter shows 2.8; kV
